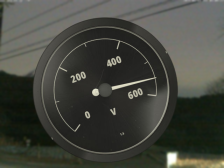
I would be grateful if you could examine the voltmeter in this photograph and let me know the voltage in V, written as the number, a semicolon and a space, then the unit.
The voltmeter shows 550; V
